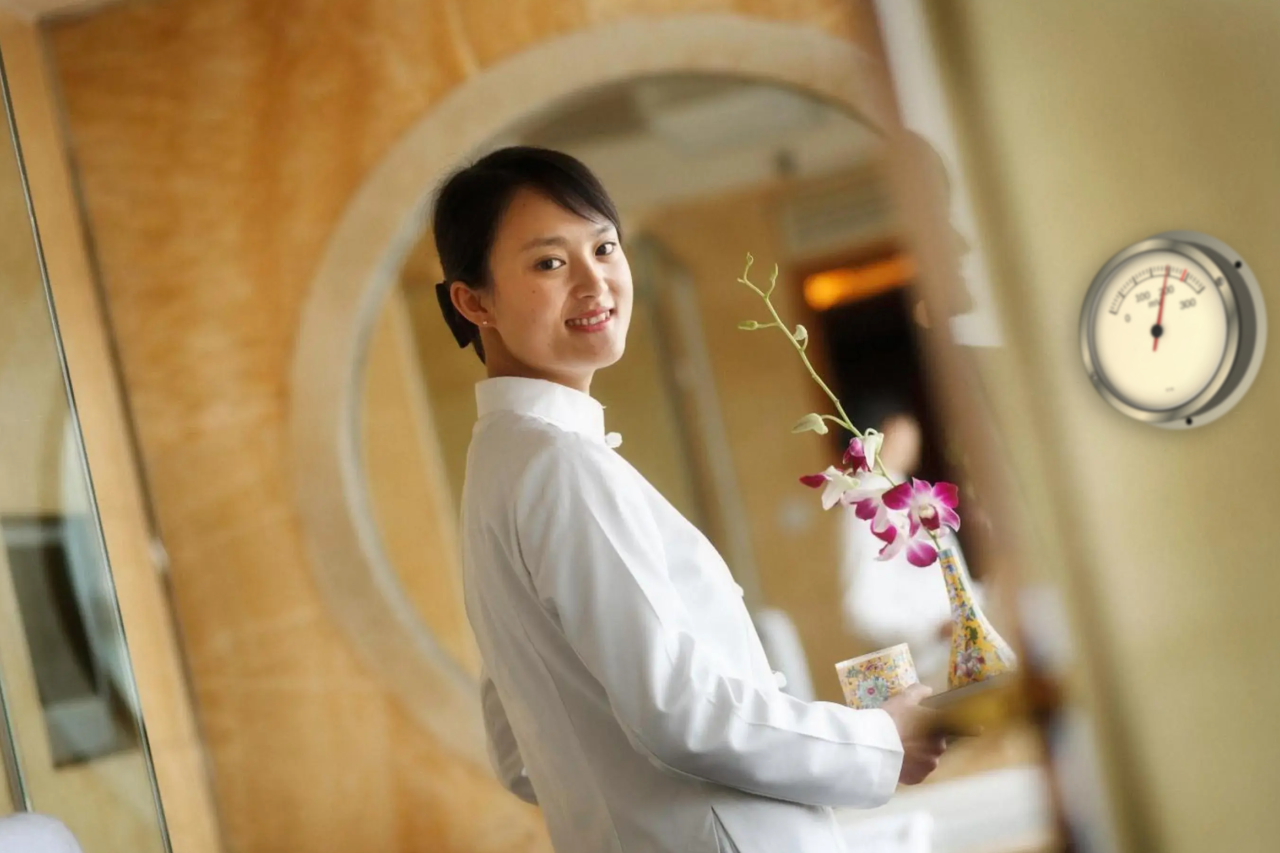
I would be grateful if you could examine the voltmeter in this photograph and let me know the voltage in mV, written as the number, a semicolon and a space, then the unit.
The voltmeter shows 200; mV
